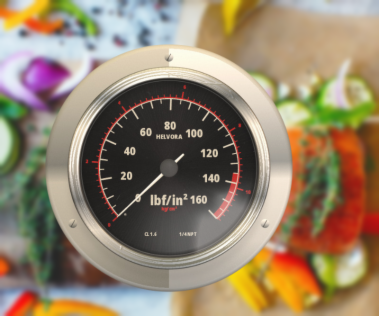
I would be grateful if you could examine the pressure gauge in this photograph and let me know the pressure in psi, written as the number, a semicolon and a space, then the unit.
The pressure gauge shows 0; psi
